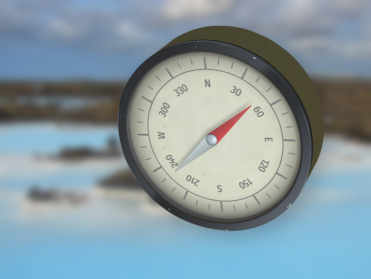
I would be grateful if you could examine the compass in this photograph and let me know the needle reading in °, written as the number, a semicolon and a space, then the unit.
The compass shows 50; °
